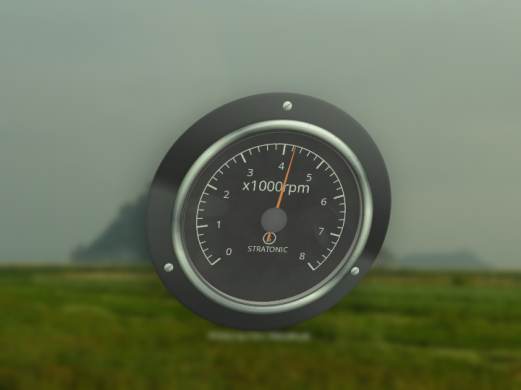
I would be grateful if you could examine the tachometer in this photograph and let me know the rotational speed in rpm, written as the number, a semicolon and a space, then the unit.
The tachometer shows 4200; rpm
